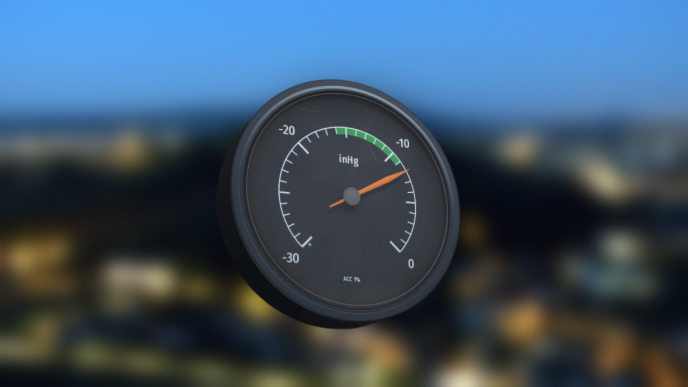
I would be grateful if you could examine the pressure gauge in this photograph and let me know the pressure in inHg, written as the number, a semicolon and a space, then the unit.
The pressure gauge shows -8; inHg
